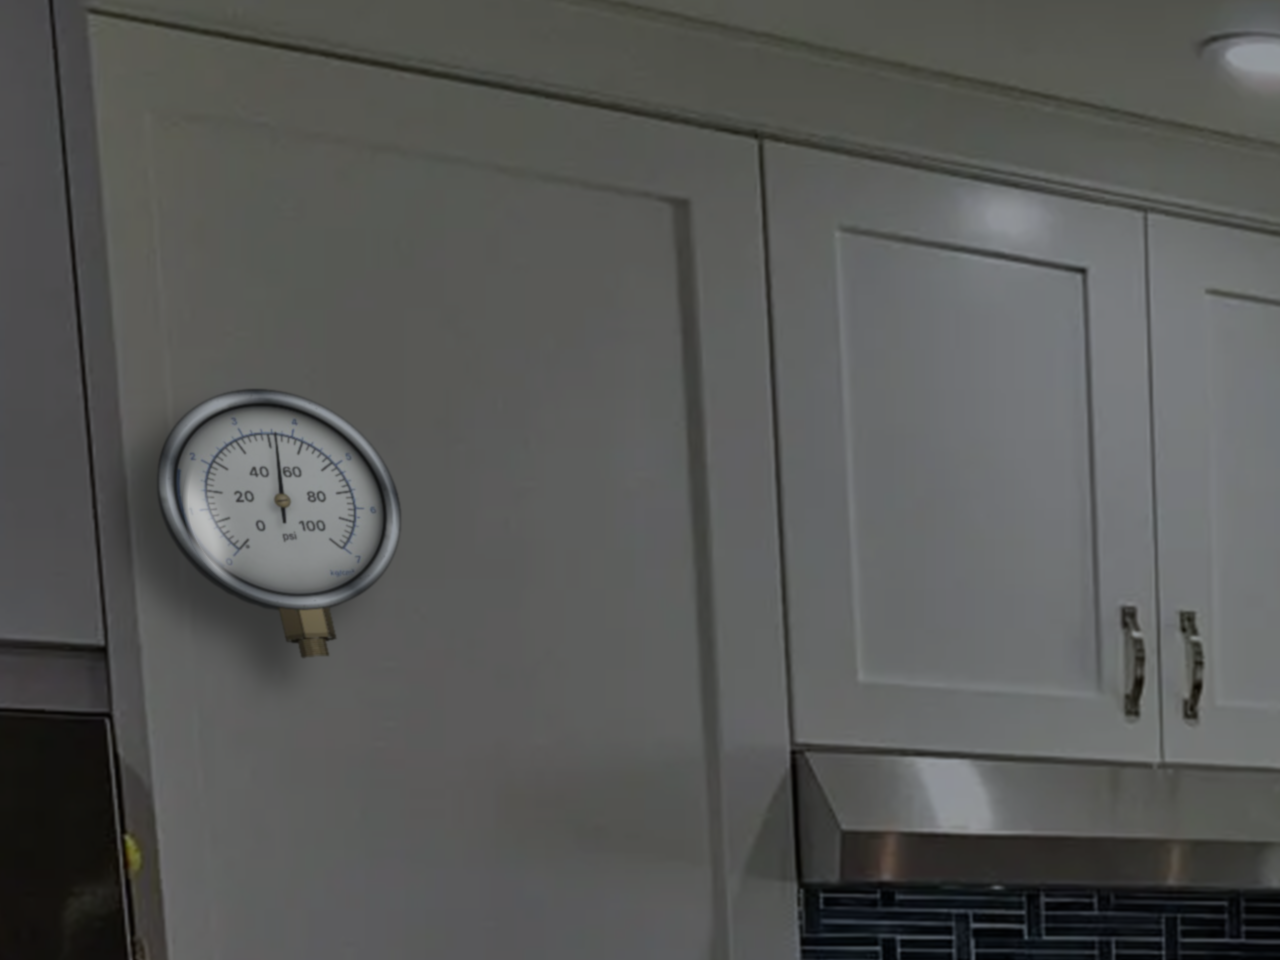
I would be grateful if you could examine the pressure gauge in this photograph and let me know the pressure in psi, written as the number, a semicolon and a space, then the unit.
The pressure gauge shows 52; psi
